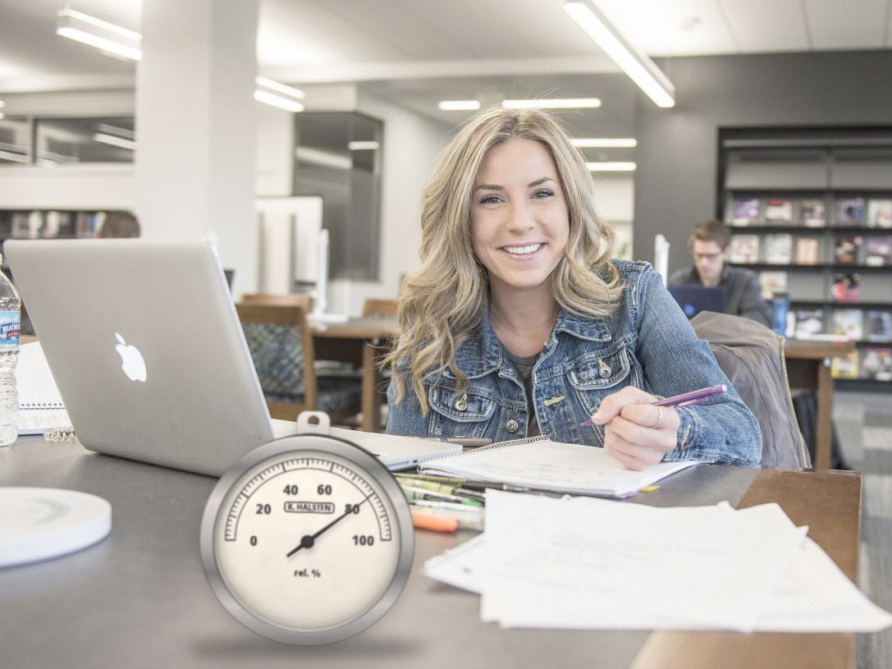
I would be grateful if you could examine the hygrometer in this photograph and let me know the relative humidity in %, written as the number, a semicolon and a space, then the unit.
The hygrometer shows 80; %
